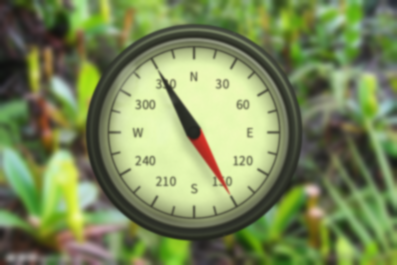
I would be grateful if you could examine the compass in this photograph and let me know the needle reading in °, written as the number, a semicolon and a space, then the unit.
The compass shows 150; °
